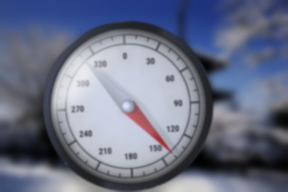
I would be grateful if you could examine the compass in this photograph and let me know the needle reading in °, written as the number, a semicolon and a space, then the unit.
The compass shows 140; °
